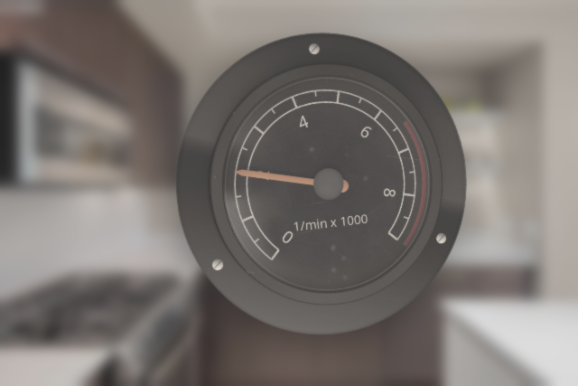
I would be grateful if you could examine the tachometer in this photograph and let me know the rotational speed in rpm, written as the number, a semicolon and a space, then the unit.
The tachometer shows 2000; rpm
